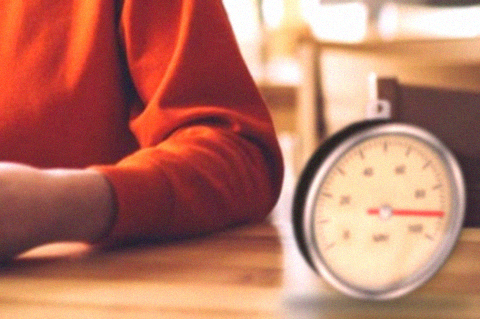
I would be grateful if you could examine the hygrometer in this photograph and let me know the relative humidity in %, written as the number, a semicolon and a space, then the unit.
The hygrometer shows 90; %
